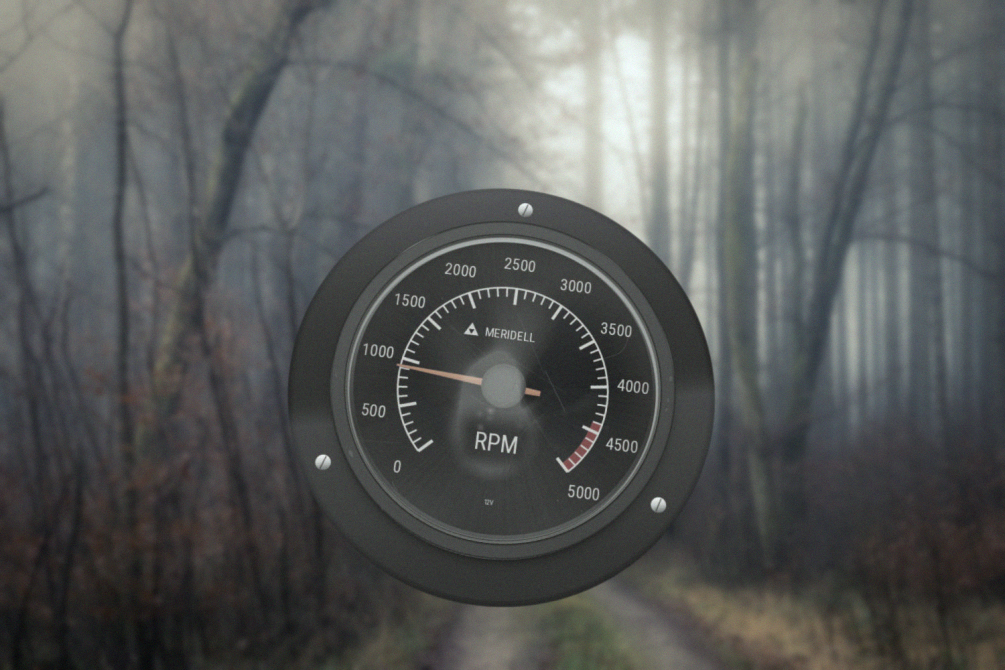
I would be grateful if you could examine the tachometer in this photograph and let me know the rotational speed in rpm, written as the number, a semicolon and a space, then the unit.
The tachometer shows 900; rpm
